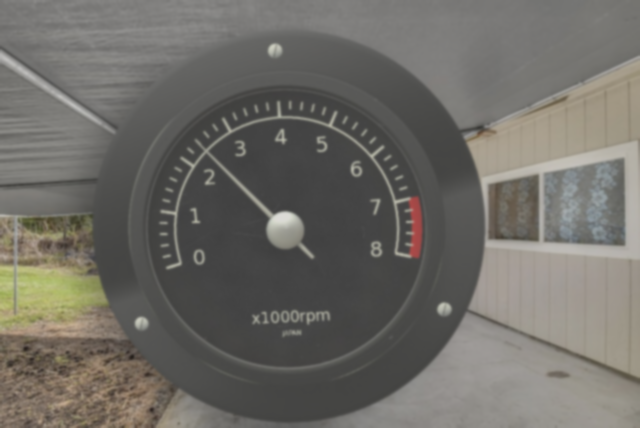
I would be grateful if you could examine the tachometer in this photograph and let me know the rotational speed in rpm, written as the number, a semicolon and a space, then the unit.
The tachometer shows 2400; rpm
